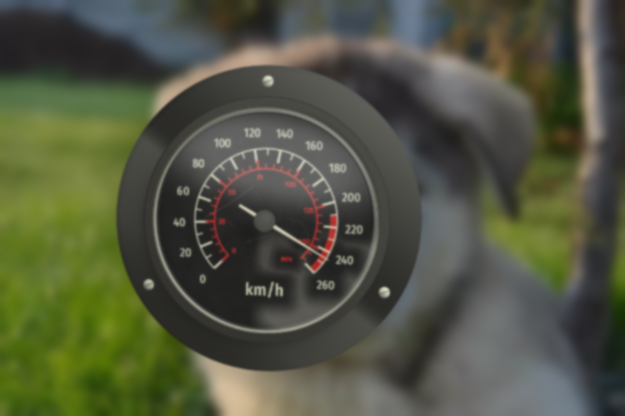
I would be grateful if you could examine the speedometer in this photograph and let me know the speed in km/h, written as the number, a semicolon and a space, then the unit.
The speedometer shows 245; km/h
